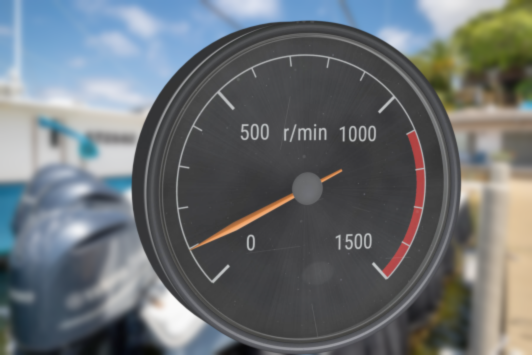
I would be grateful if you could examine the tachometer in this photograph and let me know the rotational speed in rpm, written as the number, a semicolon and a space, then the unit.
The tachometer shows 100; rpm
